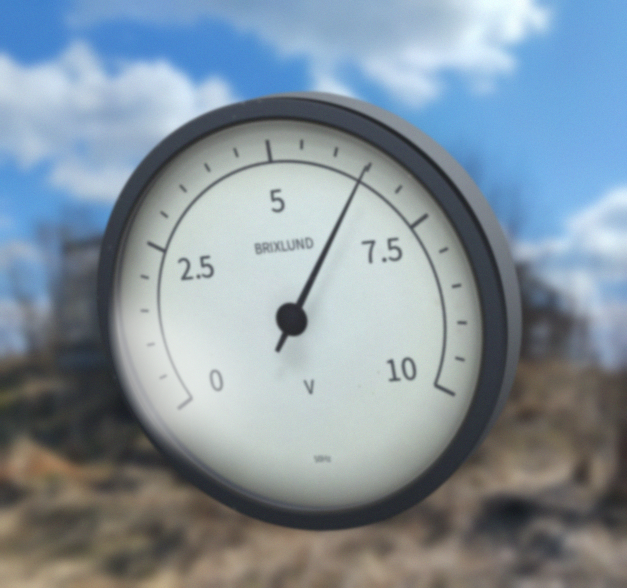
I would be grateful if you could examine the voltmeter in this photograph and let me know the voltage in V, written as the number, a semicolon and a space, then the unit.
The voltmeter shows 6.5; V
